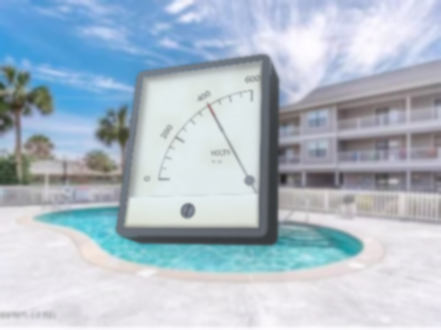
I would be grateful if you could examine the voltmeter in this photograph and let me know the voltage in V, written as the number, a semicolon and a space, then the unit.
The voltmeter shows 400; V
